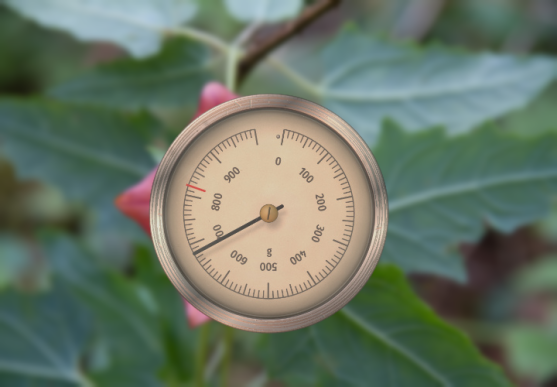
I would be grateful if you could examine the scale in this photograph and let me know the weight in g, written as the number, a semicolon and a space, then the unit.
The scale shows 680; g
